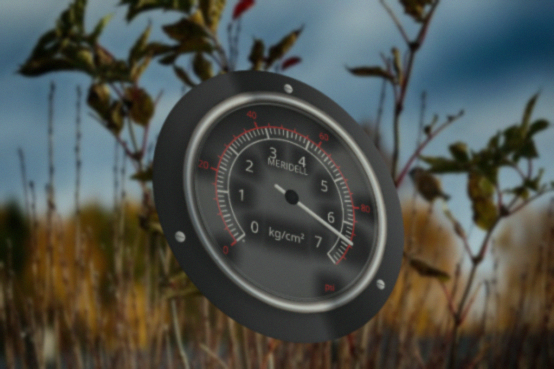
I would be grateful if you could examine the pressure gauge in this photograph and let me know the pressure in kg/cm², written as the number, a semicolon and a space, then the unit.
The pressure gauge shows 6.5; kg/cm²
